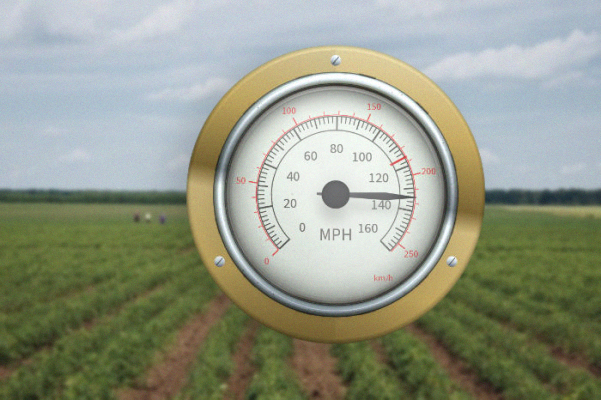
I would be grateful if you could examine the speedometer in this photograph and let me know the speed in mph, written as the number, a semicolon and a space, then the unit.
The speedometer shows 134; mph
